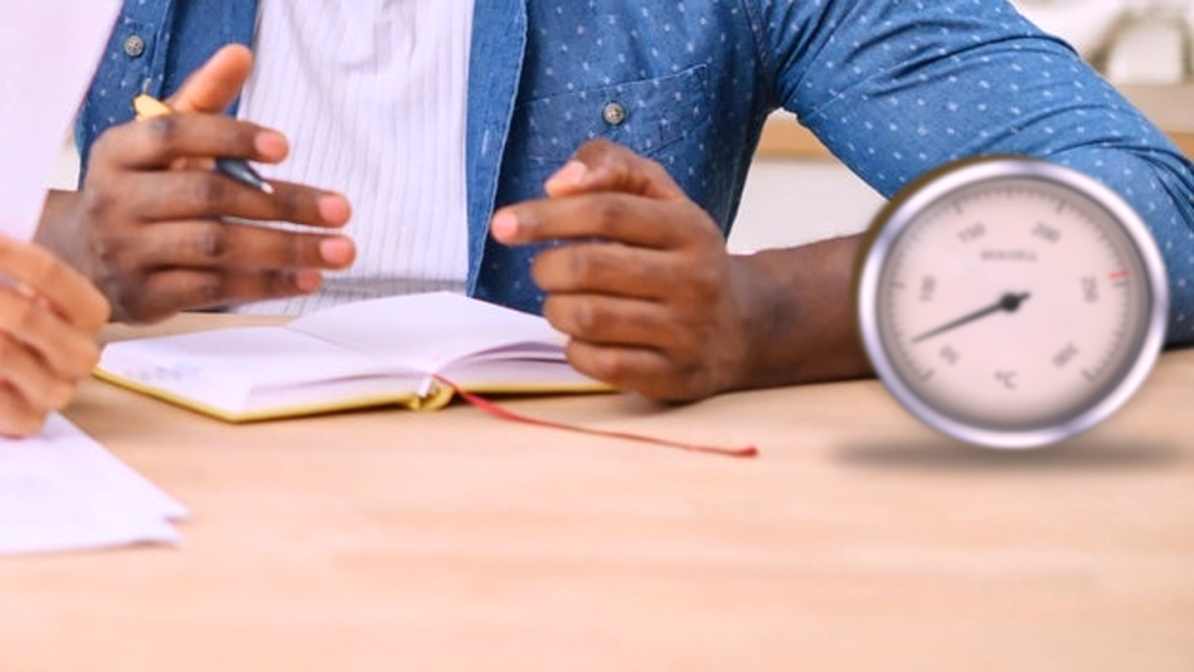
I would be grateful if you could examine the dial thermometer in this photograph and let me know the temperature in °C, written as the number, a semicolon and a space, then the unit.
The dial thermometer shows 70; °C
